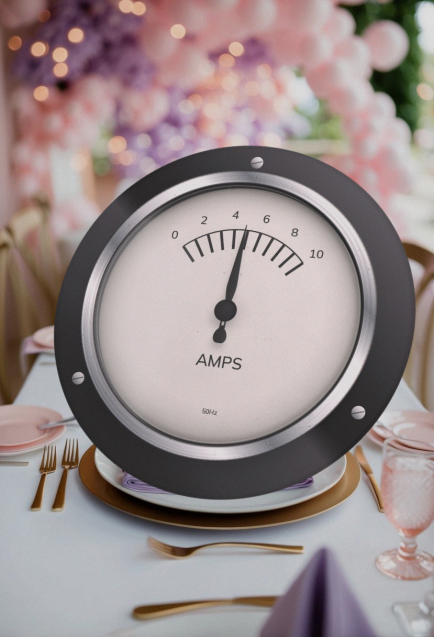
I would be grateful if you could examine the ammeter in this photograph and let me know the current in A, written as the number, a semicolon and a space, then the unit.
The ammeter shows 5; A
